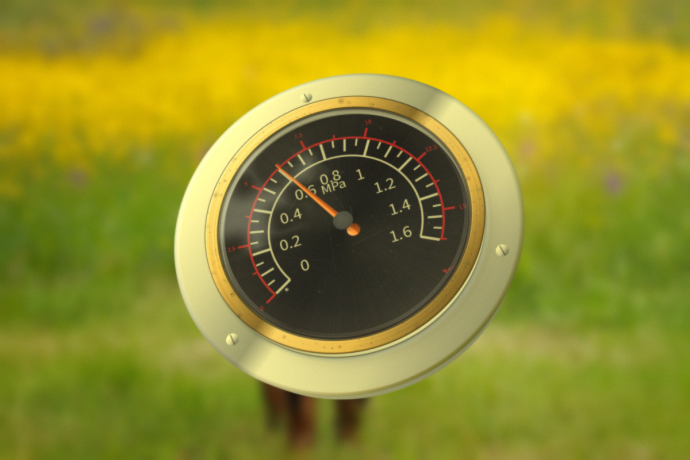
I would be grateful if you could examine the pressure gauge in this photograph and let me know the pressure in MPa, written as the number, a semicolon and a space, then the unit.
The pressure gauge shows 0.6; MPa
